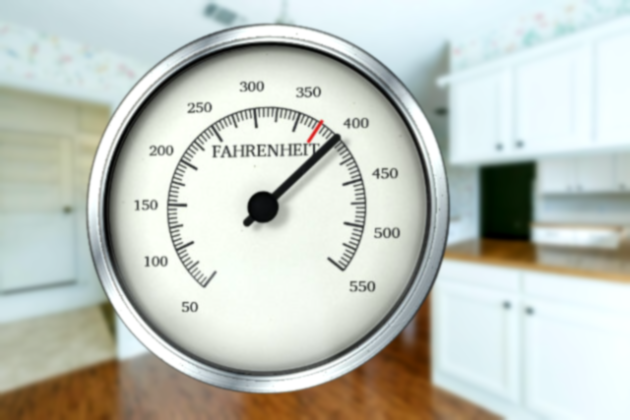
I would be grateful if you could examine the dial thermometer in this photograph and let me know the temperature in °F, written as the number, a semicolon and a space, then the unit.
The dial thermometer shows 400; °F
